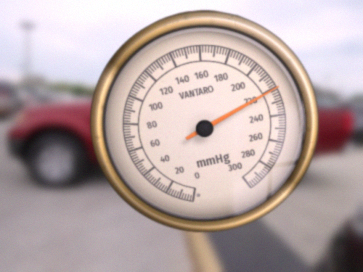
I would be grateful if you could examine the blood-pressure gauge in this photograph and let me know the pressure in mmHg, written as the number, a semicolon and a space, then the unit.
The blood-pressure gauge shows 220; mmHg
